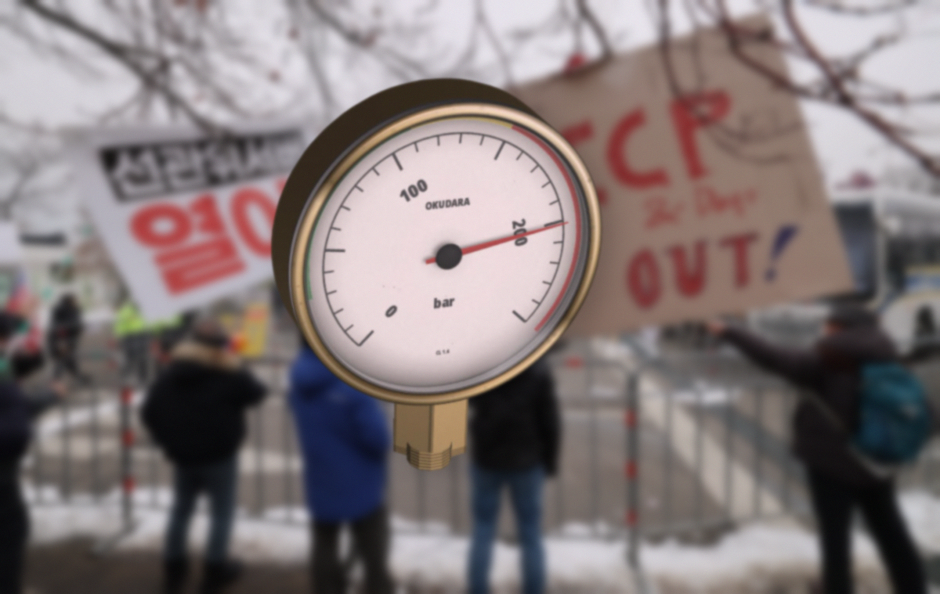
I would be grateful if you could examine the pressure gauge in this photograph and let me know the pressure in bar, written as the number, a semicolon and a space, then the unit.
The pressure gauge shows 200; bar
